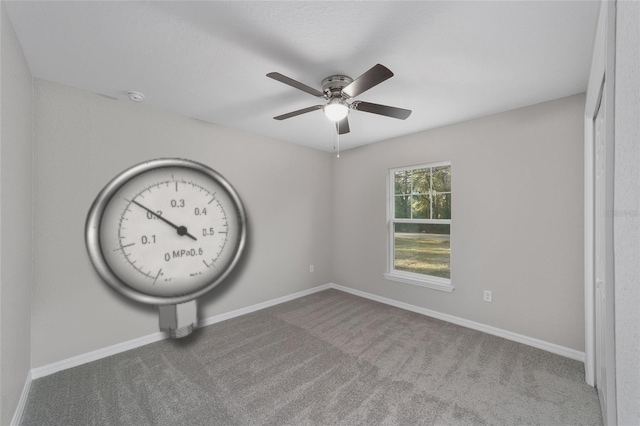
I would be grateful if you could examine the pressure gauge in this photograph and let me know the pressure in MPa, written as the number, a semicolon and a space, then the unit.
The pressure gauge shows 0.2; MPa
